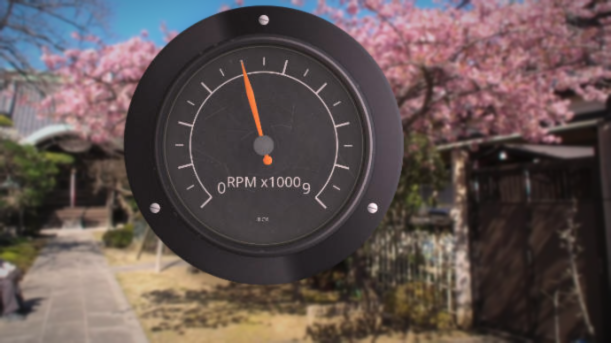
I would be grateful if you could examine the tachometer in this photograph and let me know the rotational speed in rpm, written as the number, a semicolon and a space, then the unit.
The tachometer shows 4000; rpm
